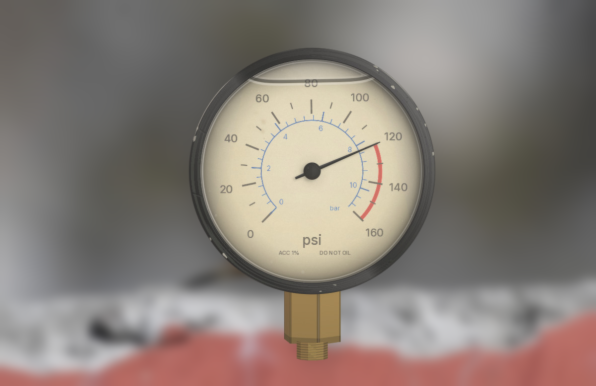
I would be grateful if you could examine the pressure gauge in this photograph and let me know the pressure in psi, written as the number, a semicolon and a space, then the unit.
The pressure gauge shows 120; psi
